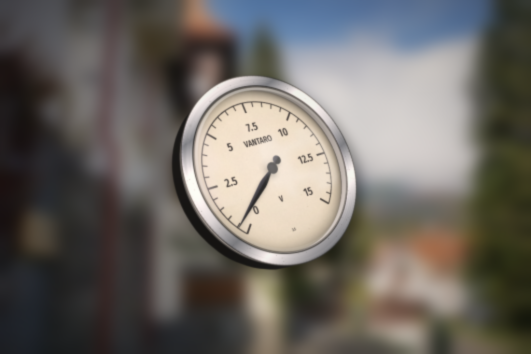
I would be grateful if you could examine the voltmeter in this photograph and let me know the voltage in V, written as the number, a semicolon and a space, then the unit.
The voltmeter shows 0.5; V
